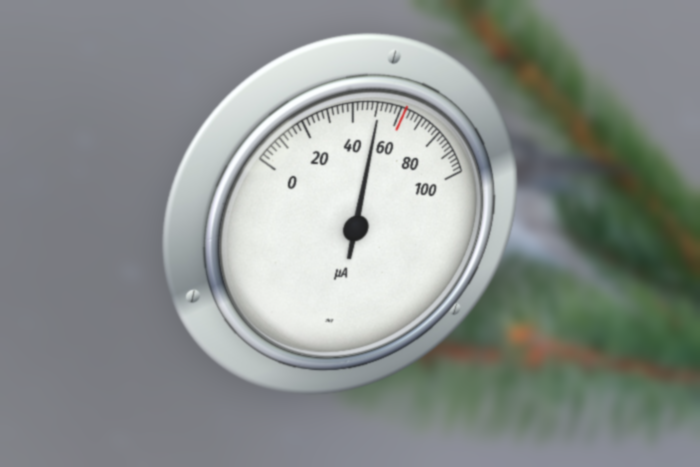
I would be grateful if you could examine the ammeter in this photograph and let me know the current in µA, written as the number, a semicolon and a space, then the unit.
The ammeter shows 50; µA
